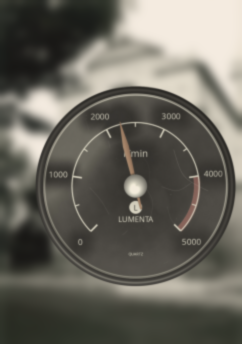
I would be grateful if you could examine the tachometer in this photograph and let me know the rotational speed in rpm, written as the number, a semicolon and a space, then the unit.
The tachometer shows 2250; rpm
